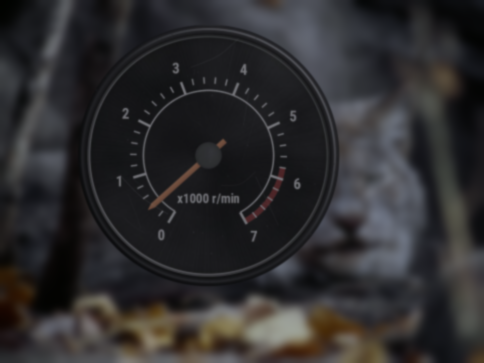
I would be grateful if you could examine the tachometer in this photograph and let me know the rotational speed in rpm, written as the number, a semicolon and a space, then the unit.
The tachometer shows 400; rpm
